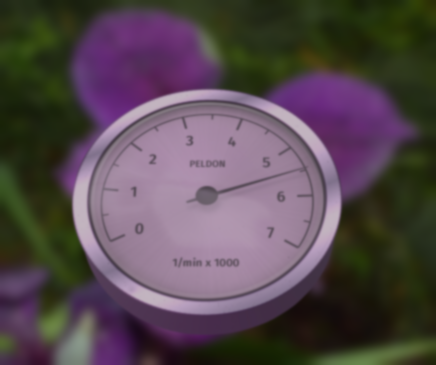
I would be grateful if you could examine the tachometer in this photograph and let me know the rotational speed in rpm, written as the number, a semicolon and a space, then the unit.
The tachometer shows 5500; rpm
